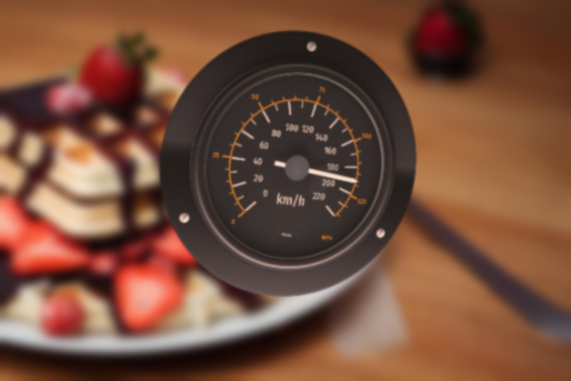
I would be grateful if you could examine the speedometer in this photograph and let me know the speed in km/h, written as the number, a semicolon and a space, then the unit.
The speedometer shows 190; km/h
